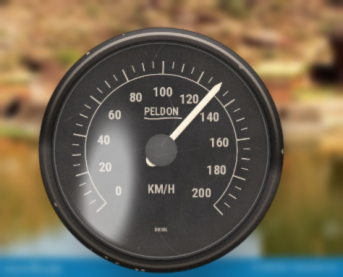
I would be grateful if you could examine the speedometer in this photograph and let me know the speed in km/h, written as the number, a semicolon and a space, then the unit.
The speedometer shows 130; km/h
